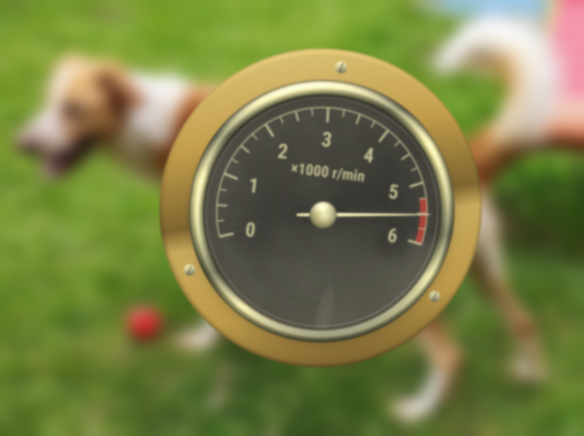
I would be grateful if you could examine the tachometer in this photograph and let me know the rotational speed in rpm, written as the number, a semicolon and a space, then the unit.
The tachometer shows 5500; rpm
